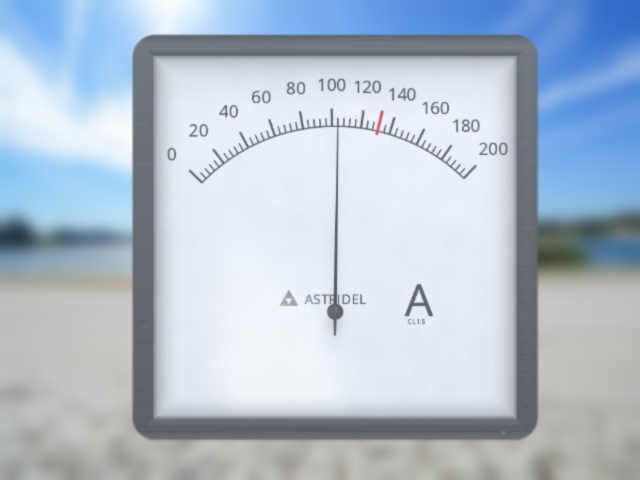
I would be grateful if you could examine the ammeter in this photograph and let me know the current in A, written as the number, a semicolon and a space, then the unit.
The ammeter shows 104; A
